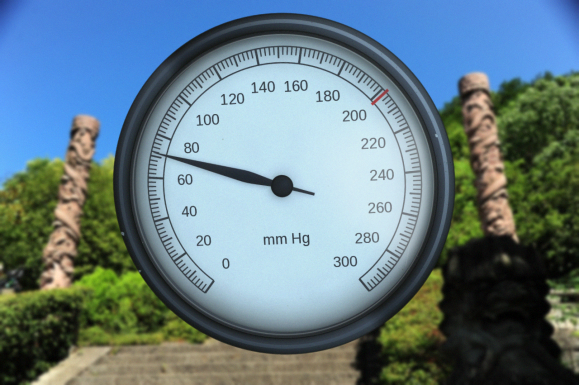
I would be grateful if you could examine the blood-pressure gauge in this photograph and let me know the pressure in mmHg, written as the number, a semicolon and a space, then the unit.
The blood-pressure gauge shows 72; mmHg
